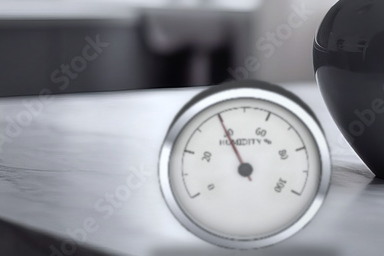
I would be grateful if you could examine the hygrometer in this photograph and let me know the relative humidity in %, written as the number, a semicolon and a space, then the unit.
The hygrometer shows 40; %
